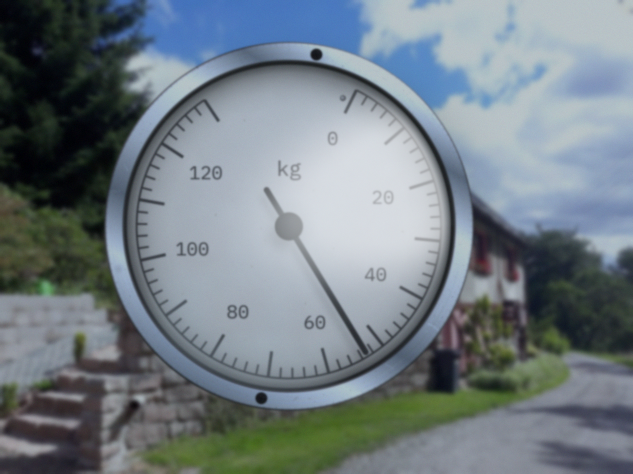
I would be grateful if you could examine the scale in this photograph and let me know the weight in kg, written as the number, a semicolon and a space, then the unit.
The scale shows 53; kg
